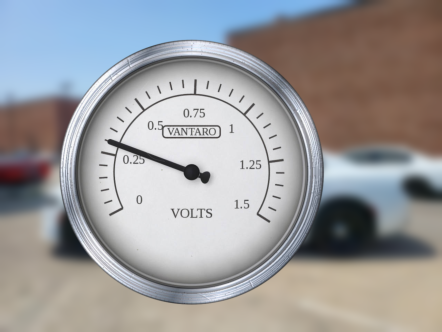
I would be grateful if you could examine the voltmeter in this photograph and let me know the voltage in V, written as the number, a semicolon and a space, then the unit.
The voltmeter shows 0.3; V
